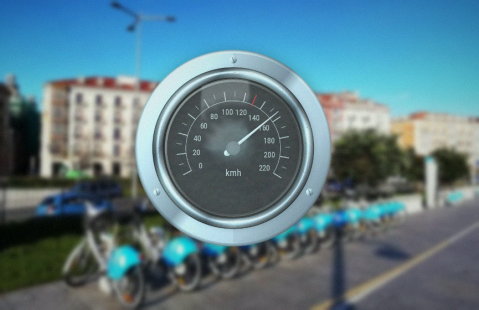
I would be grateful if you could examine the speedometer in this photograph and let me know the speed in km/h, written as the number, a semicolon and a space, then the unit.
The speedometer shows 155; km/h
